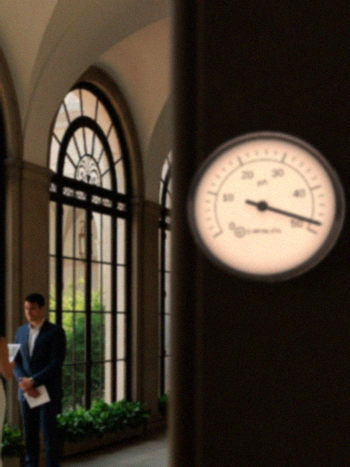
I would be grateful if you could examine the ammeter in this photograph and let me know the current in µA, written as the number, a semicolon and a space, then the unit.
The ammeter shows 48; µA
